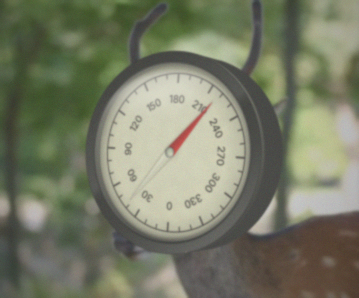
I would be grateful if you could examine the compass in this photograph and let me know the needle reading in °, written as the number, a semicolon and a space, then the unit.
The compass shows 220; °
